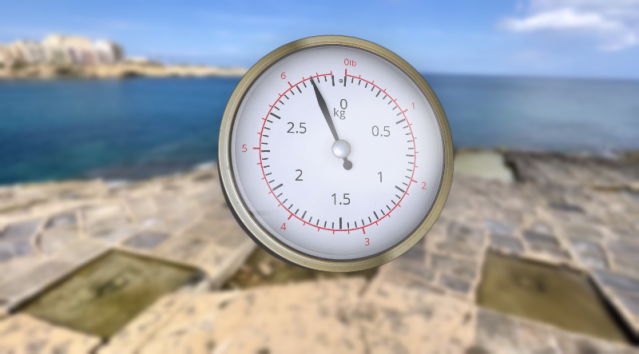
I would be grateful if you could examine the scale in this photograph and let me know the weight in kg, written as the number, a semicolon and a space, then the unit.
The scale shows 2.85; kg
